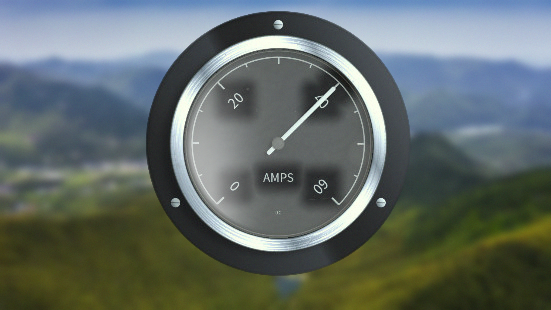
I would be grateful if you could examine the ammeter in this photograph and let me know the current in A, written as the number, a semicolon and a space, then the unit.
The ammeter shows 40; A
